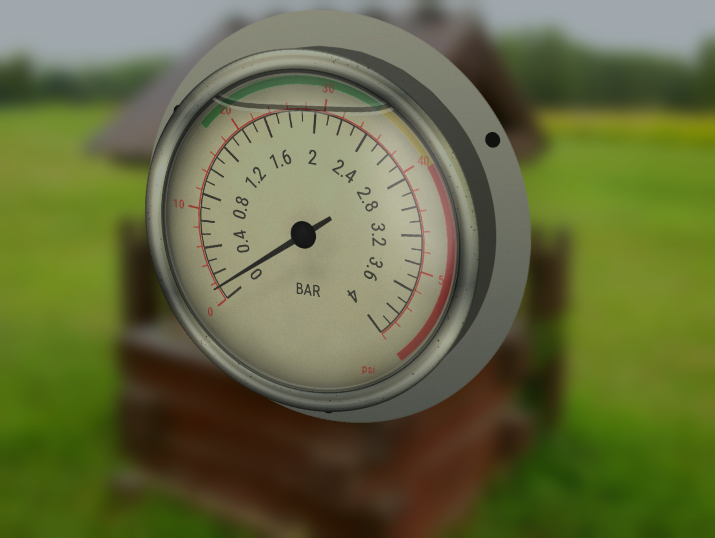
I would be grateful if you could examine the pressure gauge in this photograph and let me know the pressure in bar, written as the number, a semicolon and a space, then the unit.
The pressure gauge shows 0.1; bar
